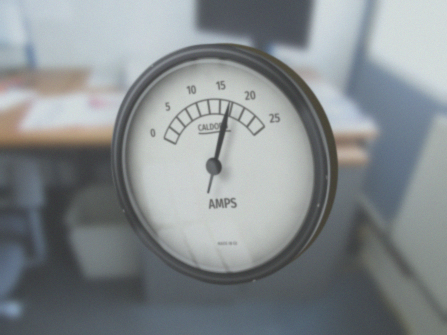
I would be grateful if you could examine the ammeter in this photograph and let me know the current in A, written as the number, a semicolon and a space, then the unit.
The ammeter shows 17.5; A
